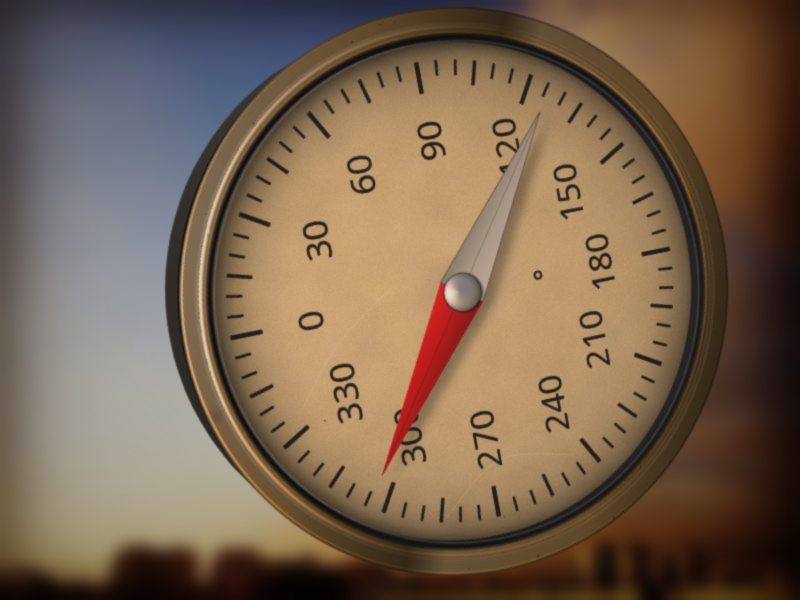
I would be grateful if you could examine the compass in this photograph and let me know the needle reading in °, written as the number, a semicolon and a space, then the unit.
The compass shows 305; °
